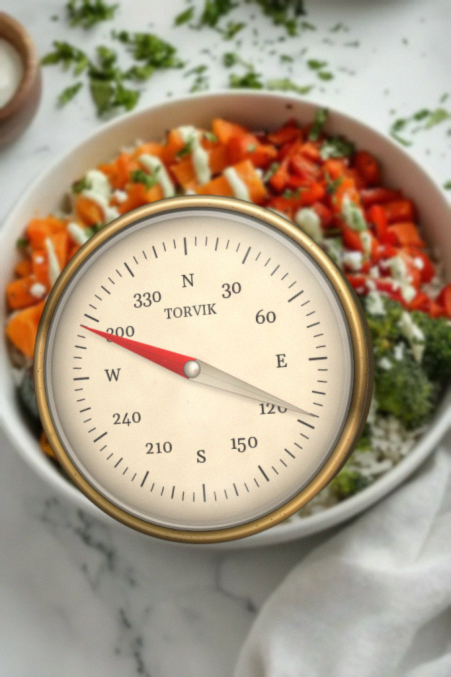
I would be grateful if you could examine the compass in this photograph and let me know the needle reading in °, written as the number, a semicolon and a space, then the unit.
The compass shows 295; °
